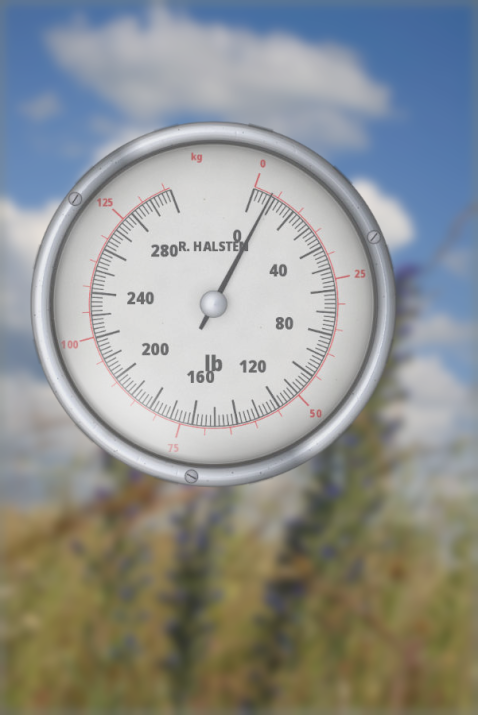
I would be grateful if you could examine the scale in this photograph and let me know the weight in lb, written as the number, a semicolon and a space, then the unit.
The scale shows 8; lb
